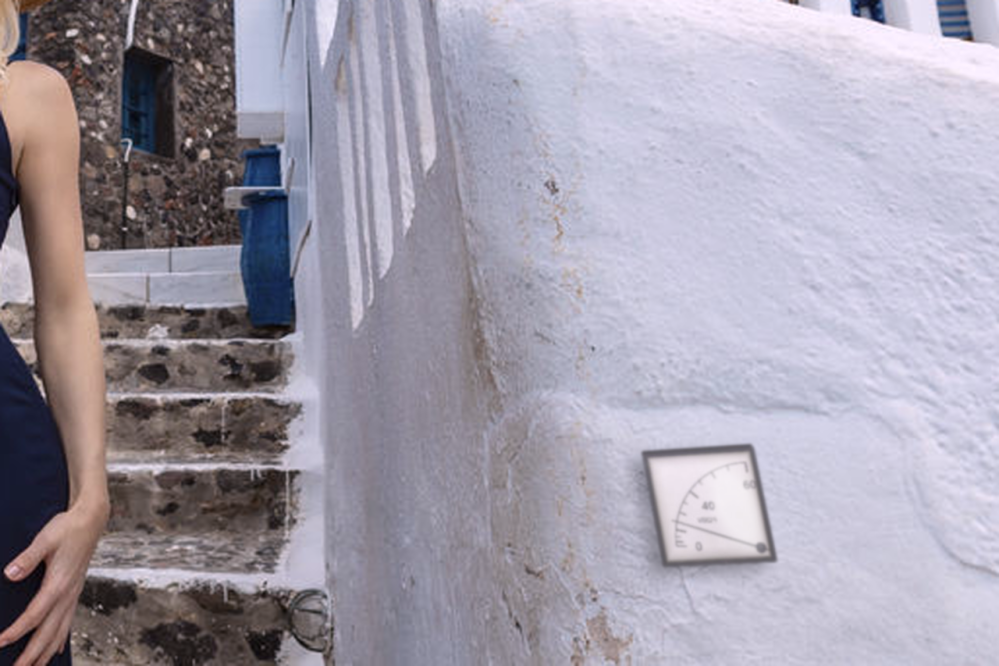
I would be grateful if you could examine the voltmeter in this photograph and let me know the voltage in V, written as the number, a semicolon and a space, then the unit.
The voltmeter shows 25; V
